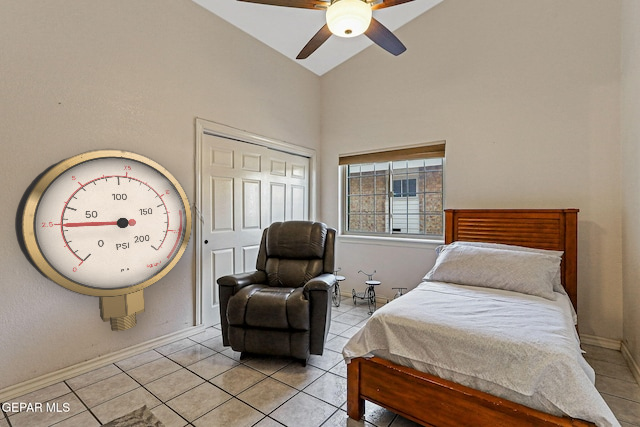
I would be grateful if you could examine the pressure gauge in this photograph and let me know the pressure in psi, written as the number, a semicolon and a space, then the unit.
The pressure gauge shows 35; psi
